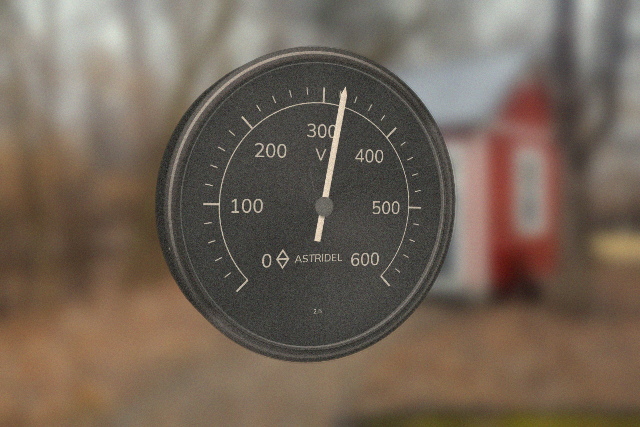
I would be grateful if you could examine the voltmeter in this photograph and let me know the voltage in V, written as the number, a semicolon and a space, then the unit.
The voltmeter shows 320; V
